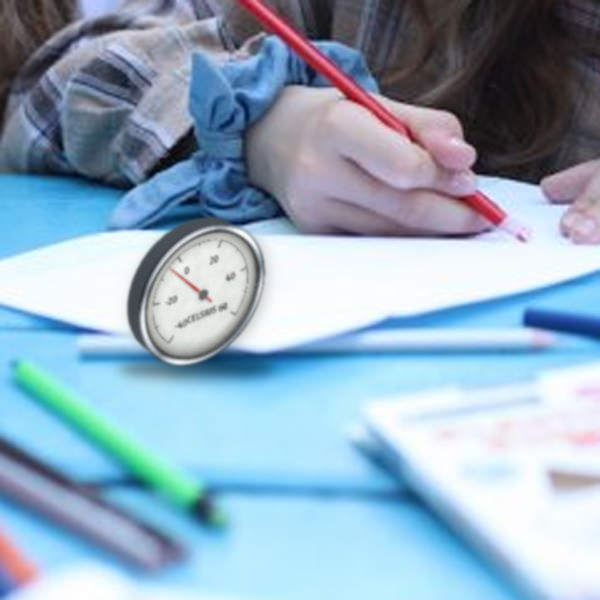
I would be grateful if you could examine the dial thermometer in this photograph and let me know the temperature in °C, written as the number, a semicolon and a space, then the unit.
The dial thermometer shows -5; °C
